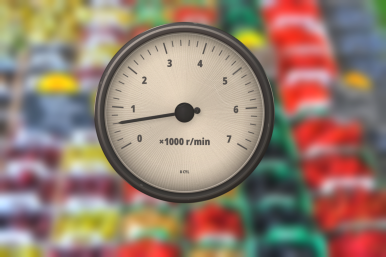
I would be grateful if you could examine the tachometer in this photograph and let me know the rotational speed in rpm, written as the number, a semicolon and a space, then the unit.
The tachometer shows 600; rpm
